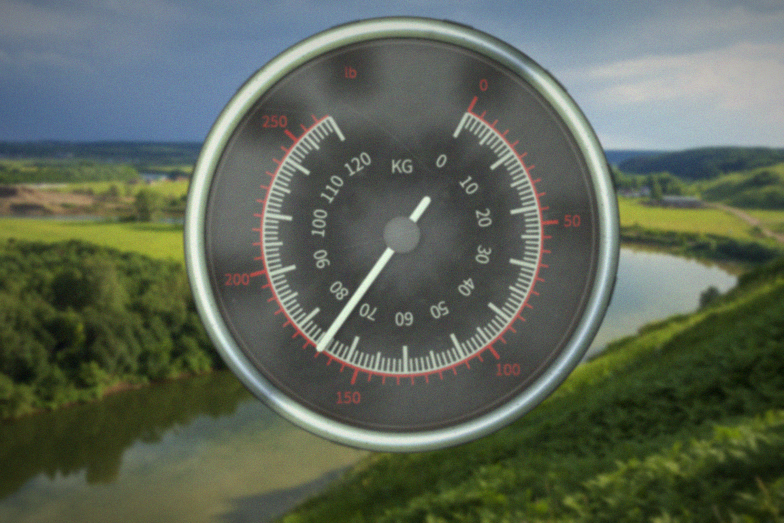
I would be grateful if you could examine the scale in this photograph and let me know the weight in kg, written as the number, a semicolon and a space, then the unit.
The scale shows 75; kg
